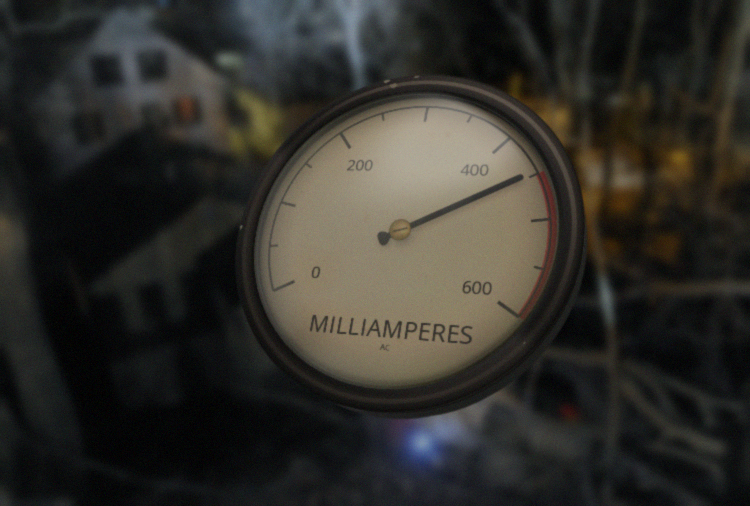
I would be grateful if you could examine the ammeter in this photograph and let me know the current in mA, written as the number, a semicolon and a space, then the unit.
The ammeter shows 450; mA
